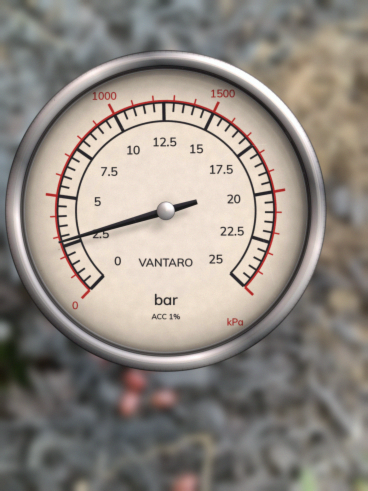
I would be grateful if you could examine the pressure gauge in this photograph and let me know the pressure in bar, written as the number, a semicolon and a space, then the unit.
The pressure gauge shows 2.75; bar
